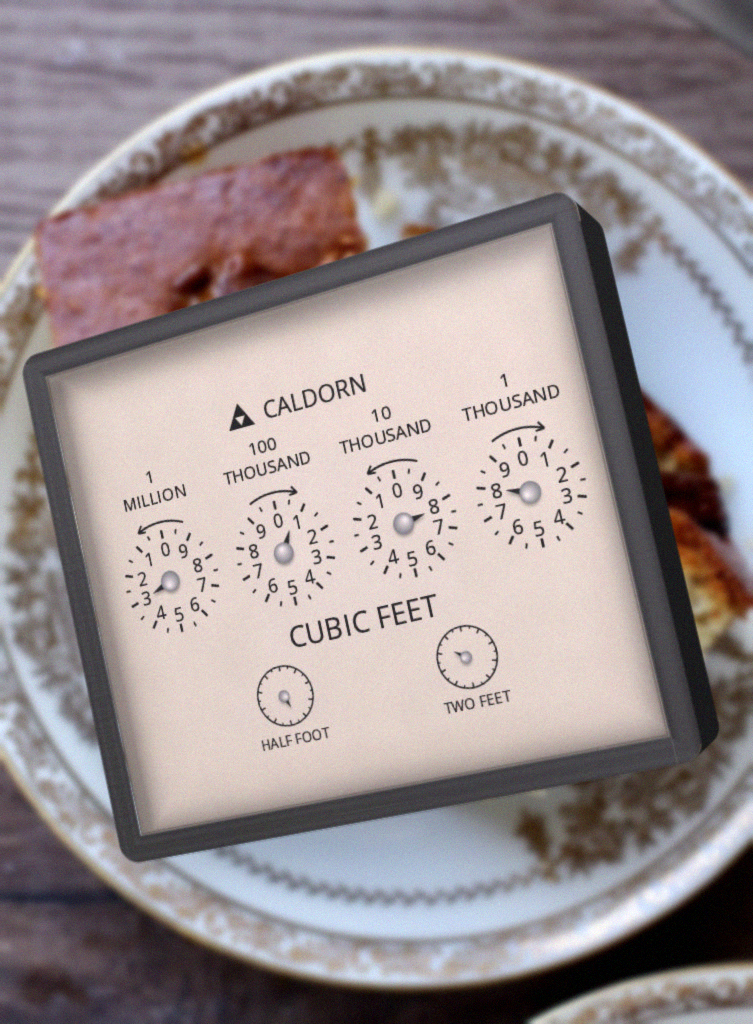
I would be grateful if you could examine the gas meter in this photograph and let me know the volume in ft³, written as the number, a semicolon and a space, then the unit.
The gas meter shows 307800; ft³
